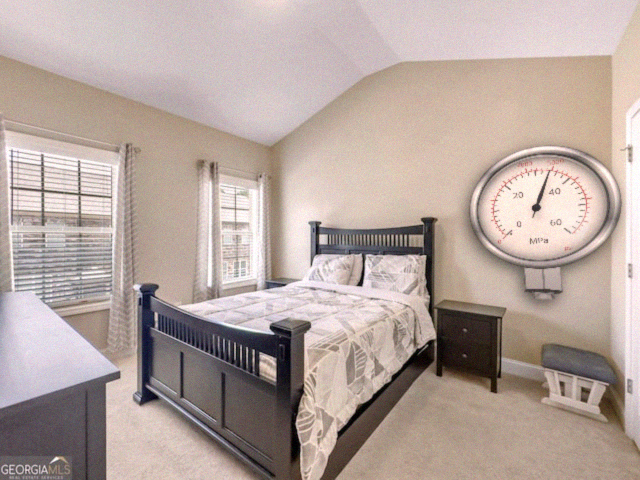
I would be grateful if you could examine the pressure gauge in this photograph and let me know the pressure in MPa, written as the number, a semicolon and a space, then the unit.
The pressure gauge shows 34; MPa
